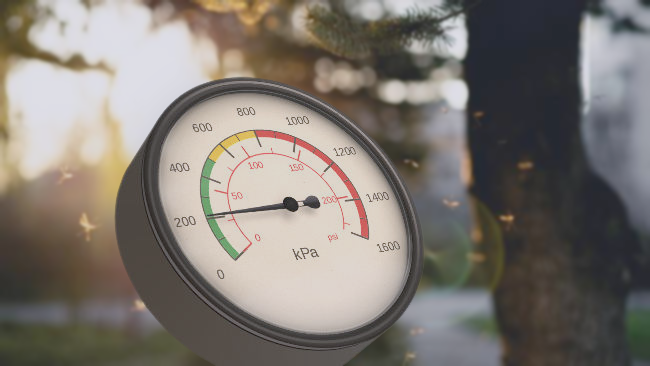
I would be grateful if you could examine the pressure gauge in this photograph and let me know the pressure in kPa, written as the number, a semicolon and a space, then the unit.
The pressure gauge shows 200; kPa
